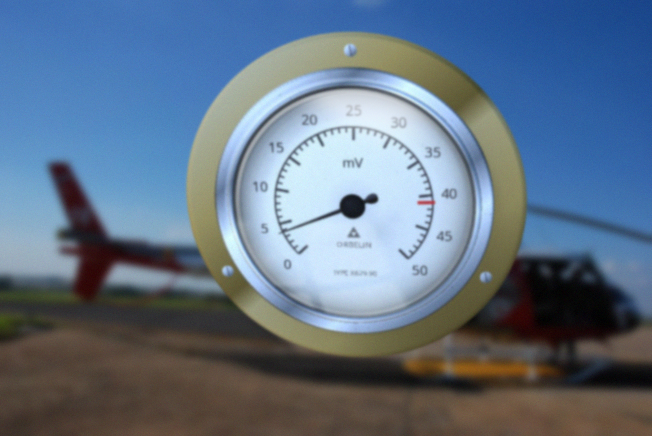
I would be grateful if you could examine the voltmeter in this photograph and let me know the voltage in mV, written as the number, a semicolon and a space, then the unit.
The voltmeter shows 4; mV
